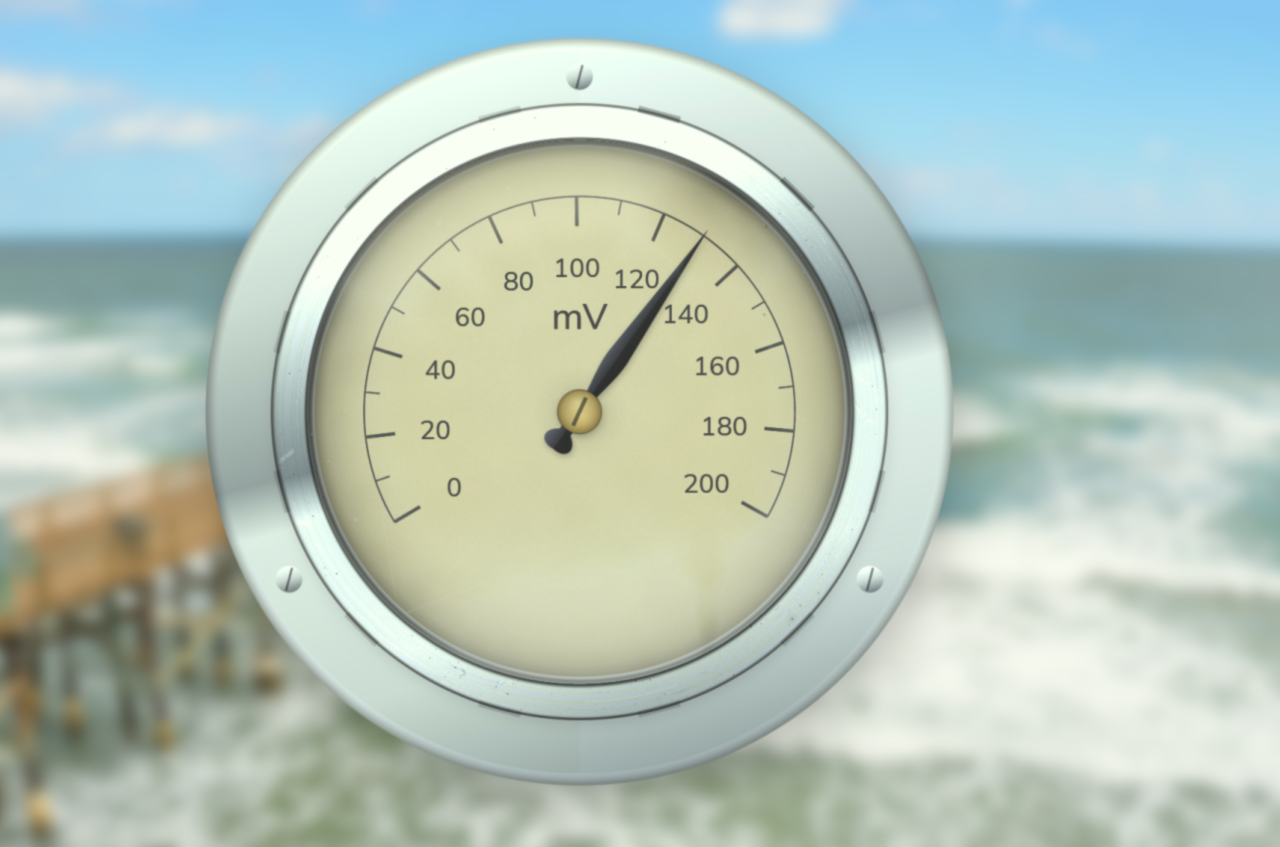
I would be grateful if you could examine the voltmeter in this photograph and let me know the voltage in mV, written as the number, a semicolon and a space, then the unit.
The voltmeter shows 130; mV
